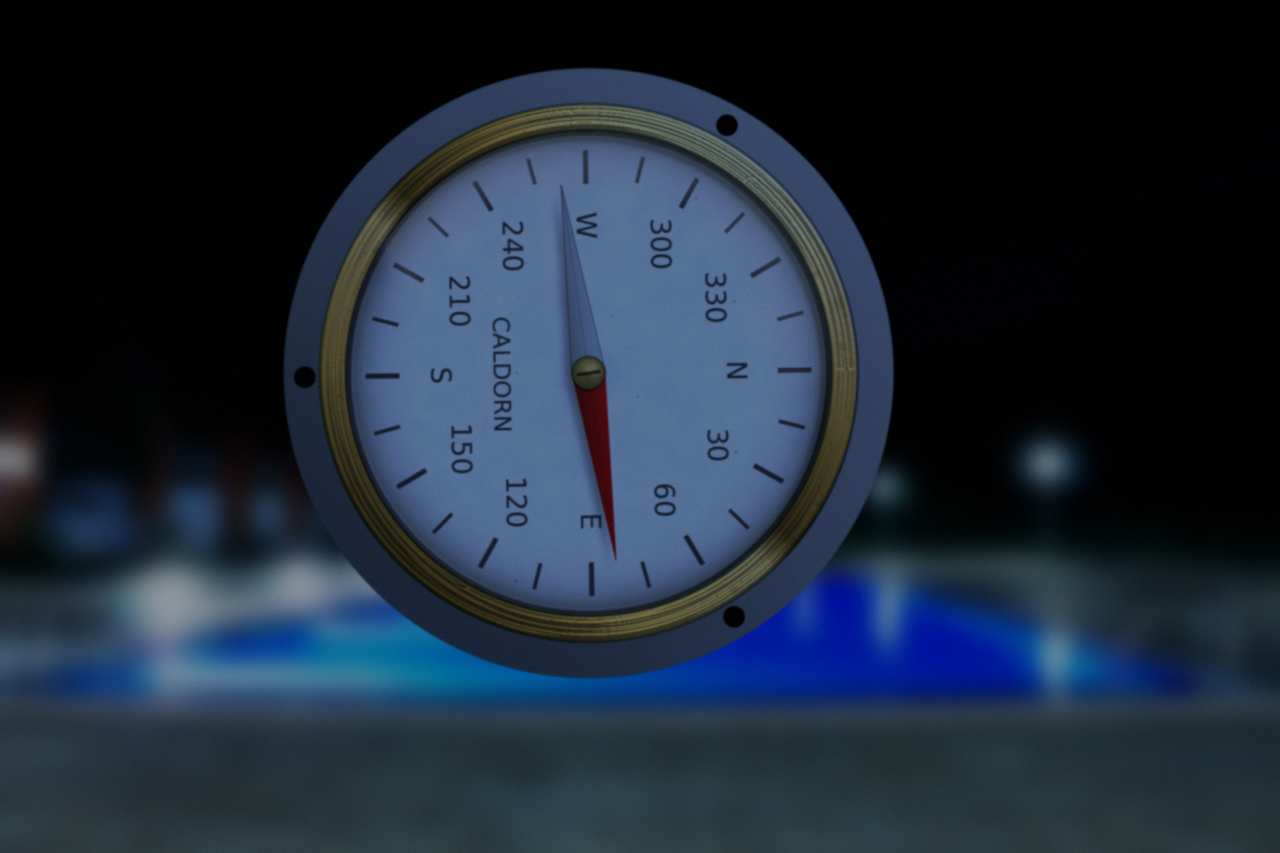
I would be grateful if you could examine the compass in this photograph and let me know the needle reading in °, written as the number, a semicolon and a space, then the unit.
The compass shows 82.5; °
